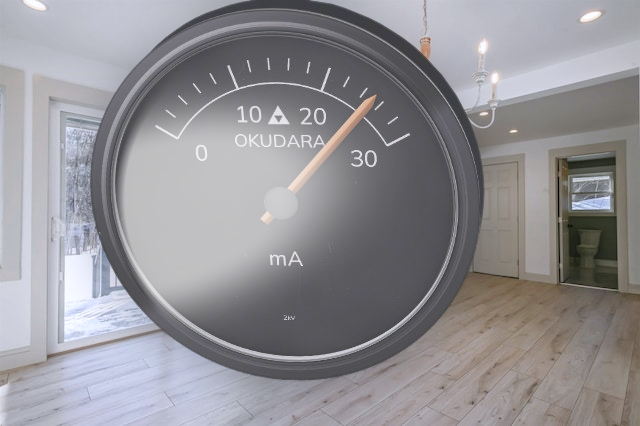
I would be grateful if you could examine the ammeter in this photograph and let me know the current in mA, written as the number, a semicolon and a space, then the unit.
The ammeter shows 25; mA
